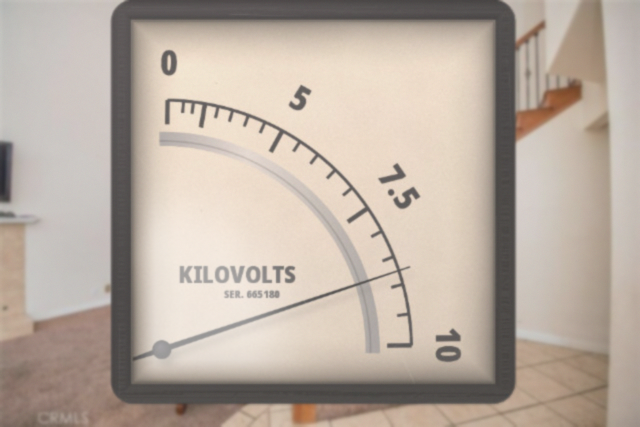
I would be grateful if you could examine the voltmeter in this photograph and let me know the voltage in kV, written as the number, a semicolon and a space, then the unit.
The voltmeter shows 8.75; kV
